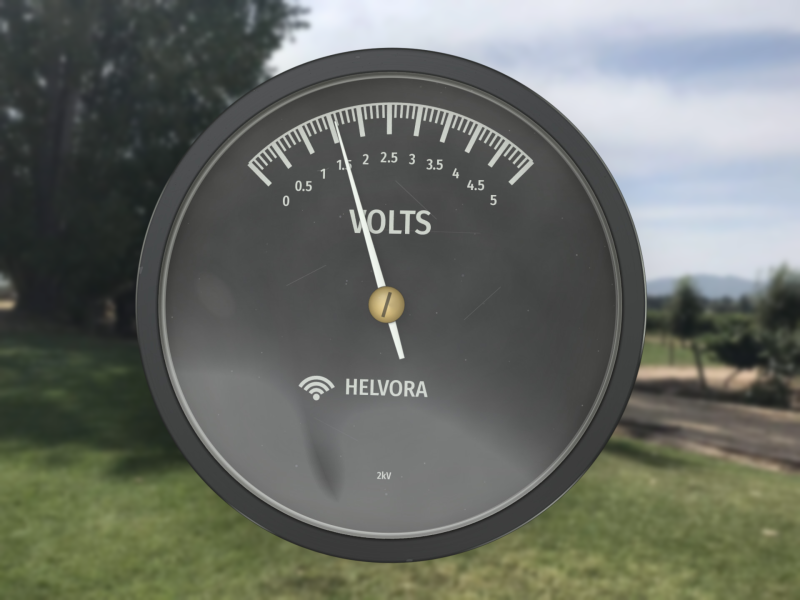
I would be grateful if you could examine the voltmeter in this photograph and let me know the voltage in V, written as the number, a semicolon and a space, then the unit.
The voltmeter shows 1.6; V
